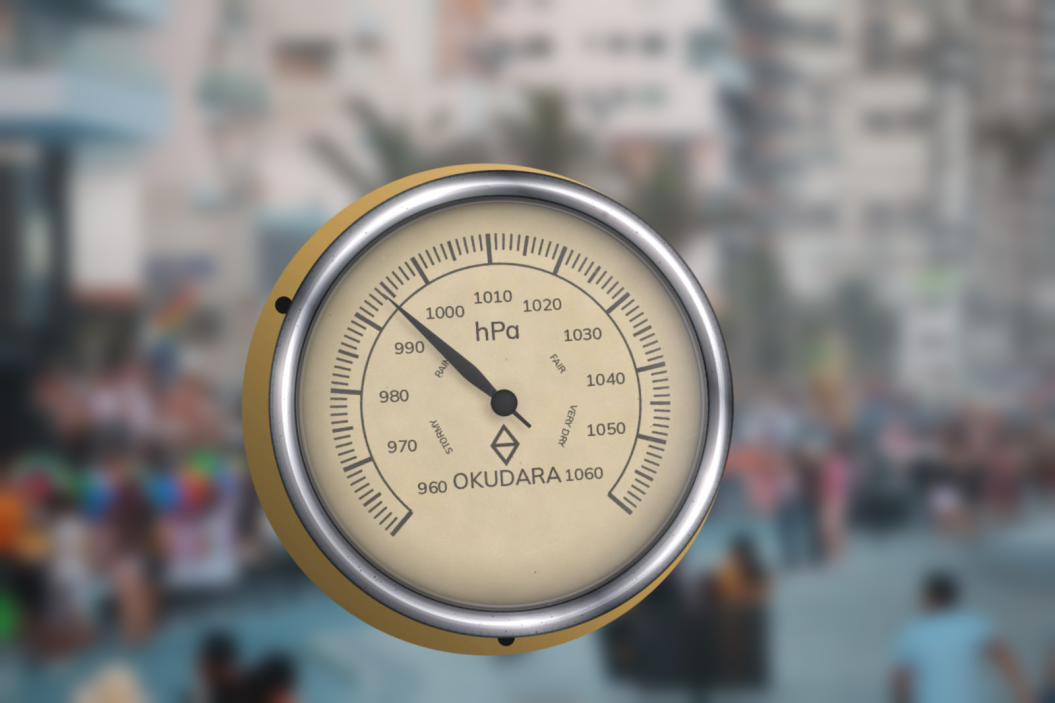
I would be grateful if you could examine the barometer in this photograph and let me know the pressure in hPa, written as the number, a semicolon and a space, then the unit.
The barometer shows 994; hPa
